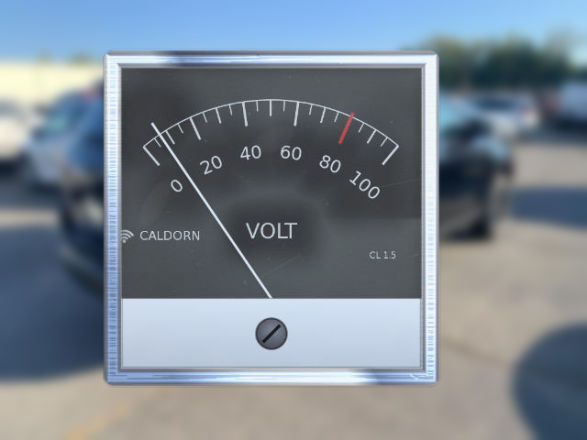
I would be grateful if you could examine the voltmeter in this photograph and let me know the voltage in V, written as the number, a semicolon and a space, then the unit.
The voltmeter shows 7.5; V
